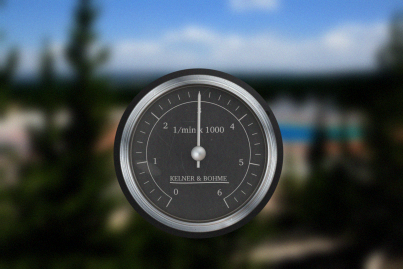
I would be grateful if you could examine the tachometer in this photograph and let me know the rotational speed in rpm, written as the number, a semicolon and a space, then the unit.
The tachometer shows 3000; rpm
